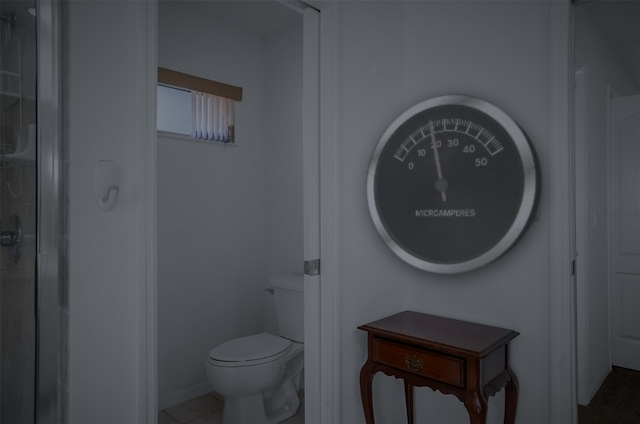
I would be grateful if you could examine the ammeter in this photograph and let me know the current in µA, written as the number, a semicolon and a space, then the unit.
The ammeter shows 20; µA
